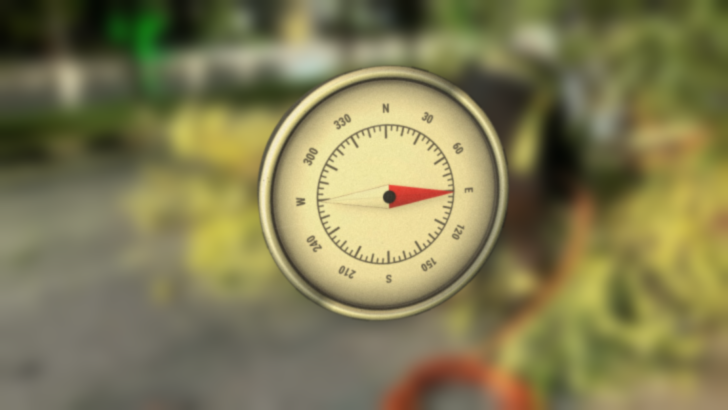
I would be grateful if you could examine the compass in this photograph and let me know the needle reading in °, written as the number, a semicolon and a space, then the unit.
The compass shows 90; °
